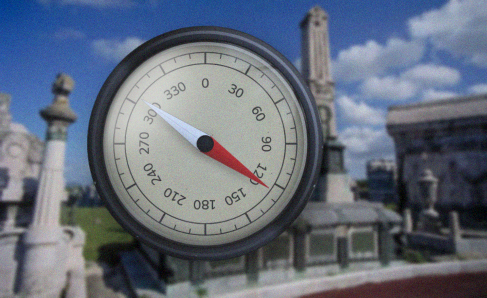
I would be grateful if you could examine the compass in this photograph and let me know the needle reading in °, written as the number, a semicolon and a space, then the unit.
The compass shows 125; °
